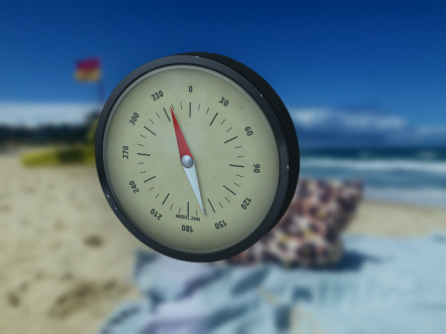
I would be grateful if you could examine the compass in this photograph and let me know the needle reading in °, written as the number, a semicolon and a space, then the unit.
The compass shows 340; °
